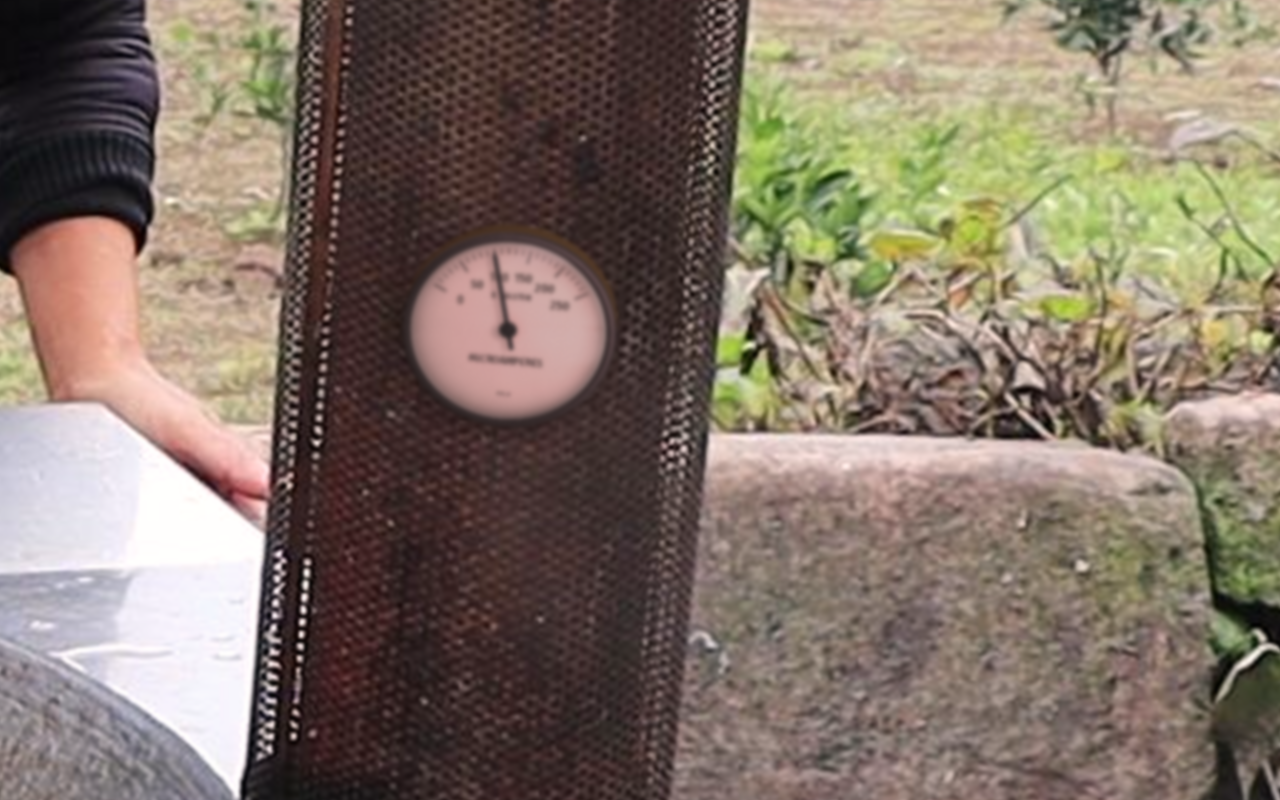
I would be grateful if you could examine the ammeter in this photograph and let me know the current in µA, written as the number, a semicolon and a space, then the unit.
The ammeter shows 100; µA
